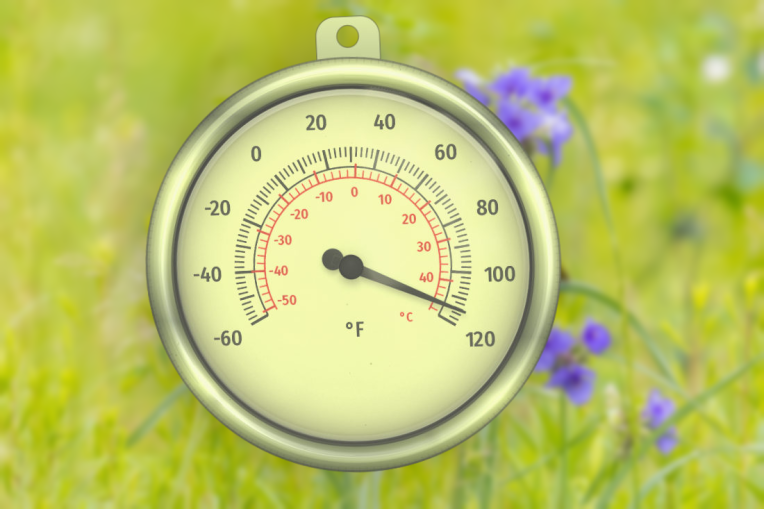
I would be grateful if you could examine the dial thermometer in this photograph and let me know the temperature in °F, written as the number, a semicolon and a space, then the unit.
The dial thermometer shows 114; °F
